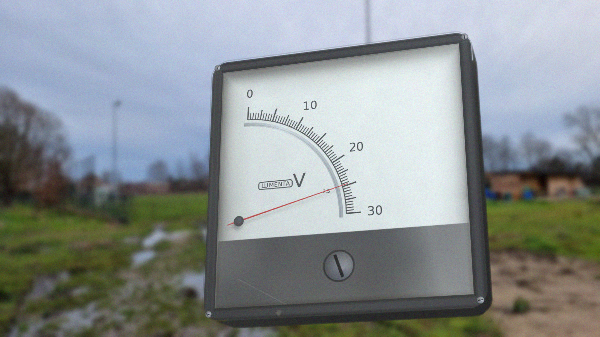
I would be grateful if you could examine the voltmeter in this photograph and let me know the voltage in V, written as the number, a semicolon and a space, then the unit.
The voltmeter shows 25; V
